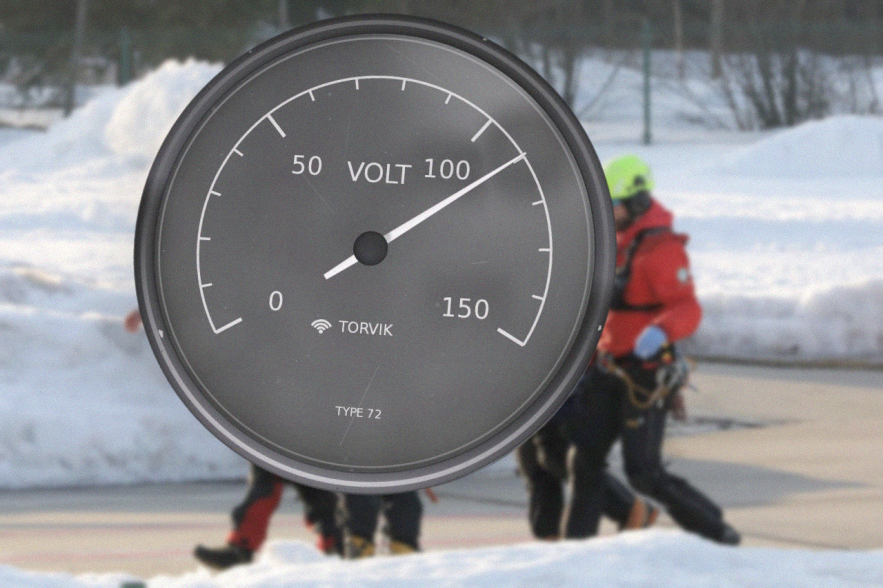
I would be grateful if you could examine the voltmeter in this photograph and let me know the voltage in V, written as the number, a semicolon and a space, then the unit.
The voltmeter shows 110; V
